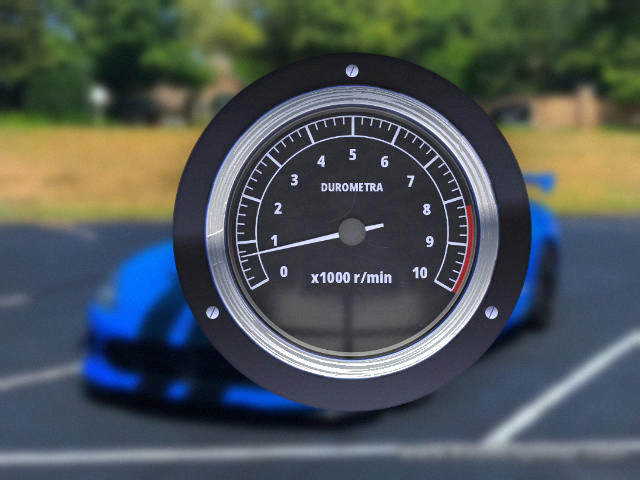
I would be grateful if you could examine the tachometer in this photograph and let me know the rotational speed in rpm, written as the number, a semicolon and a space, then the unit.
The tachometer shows 700; rpm
